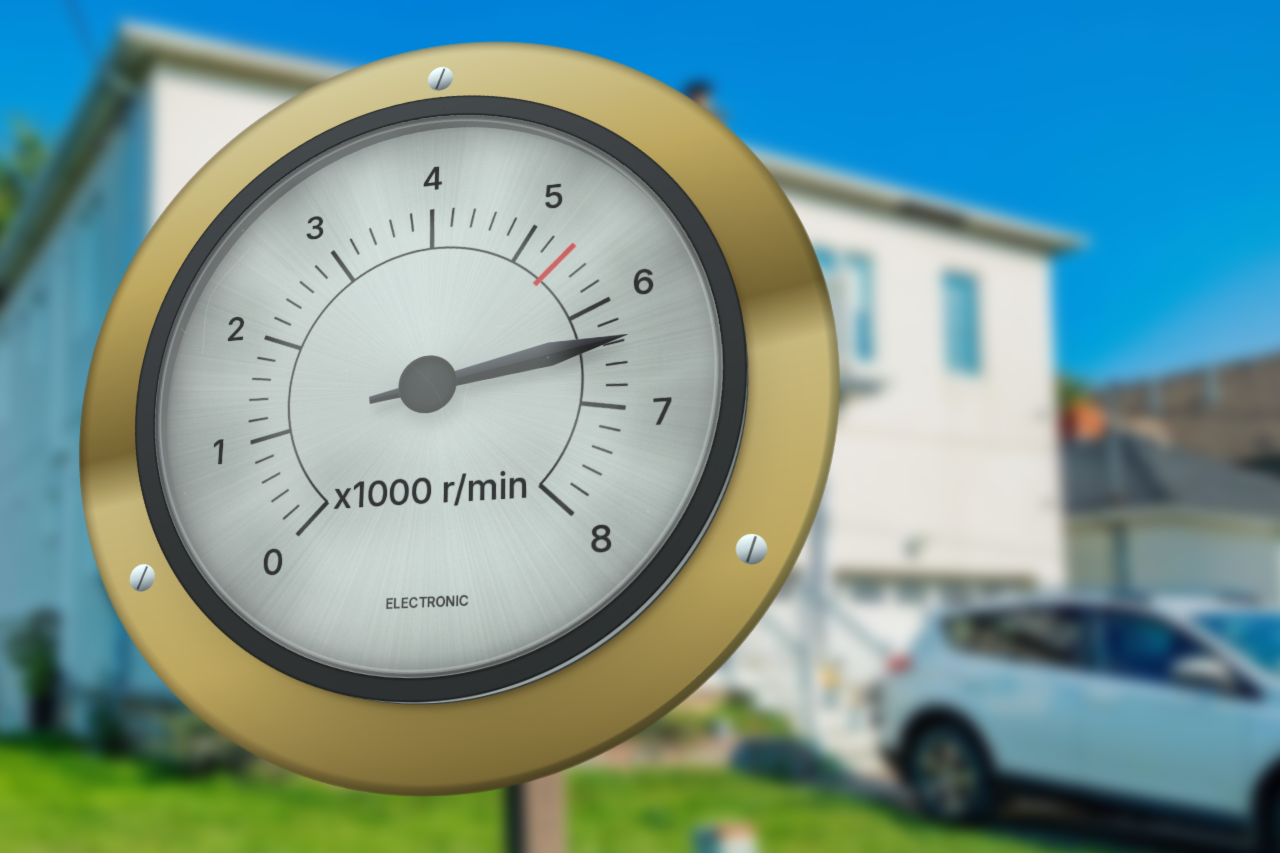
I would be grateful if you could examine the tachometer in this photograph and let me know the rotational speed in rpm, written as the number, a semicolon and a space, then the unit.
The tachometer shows 6400; rpm
